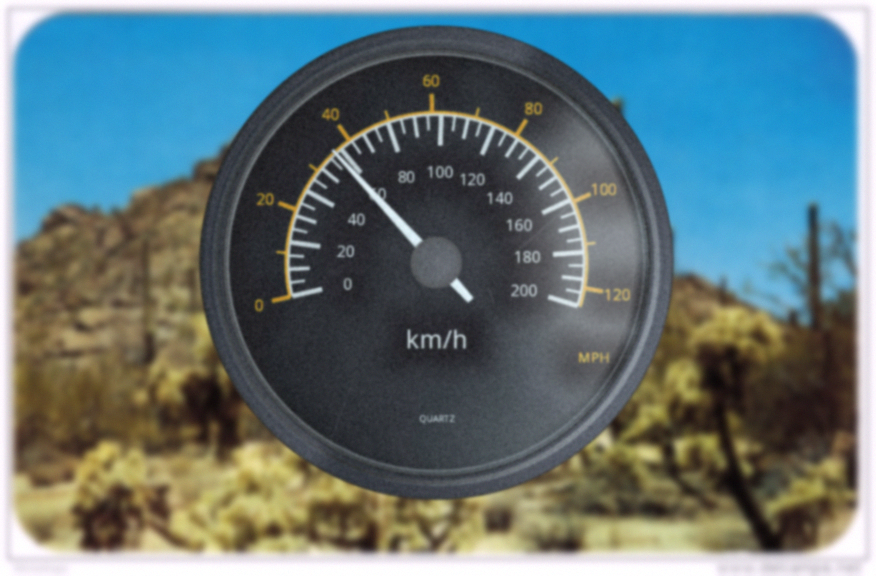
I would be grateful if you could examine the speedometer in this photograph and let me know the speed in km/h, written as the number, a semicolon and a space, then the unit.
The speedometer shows 57.5; km/h
